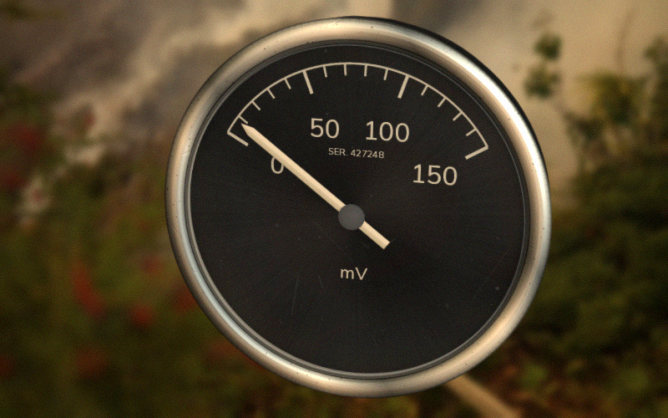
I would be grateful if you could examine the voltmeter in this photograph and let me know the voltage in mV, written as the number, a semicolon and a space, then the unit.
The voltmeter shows 10; mV
